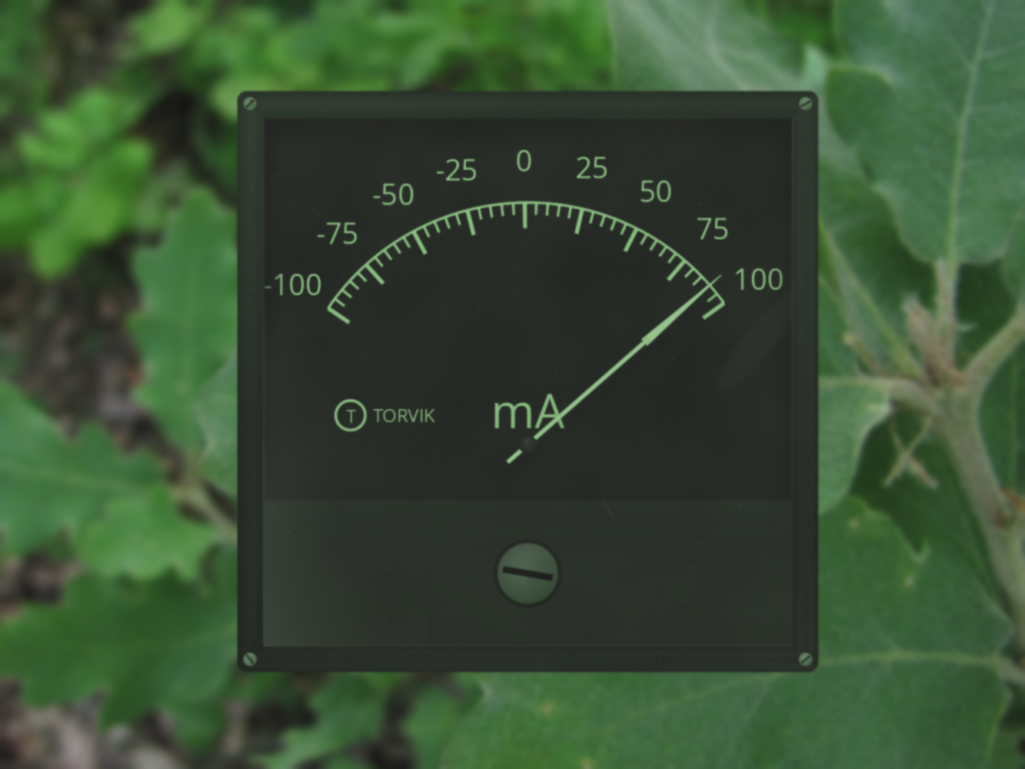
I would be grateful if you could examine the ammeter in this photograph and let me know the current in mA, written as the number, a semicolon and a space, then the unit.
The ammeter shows 90; mA
